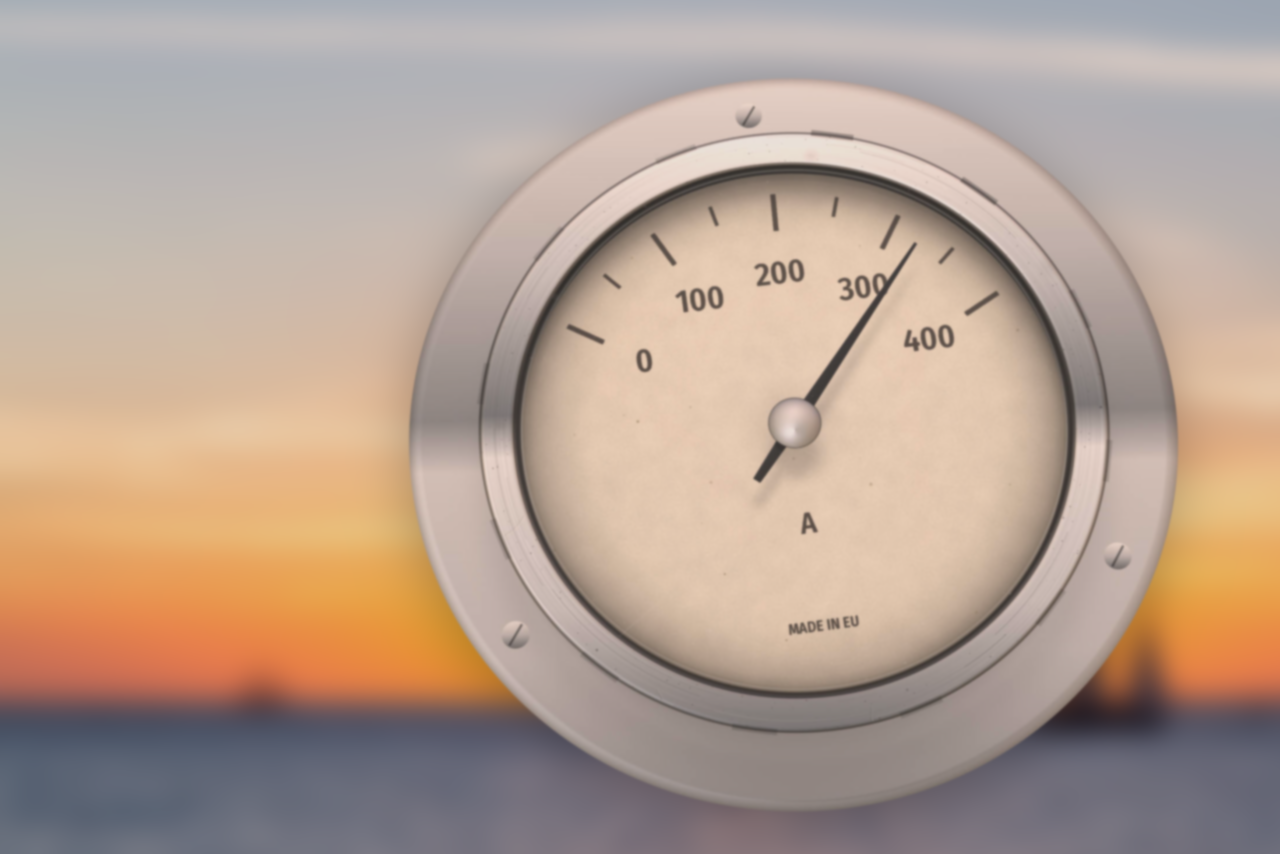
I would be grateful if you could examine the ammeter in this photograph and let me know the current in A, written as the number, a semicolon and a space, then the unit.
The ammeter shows 325; A
